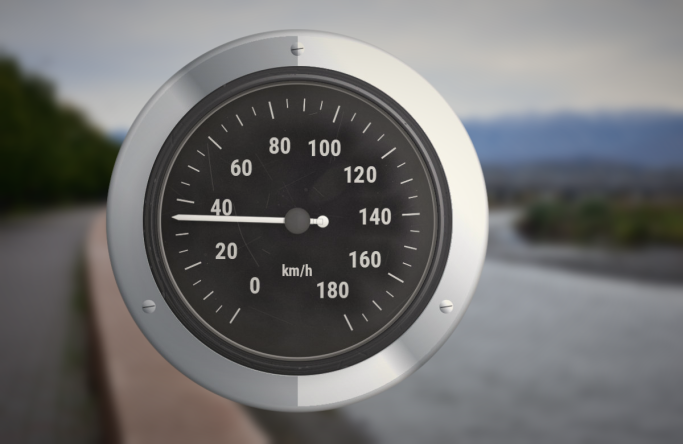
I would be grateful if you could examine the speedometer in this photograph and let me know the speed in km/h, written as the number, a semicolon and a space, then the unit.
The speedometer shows 35; km/h
